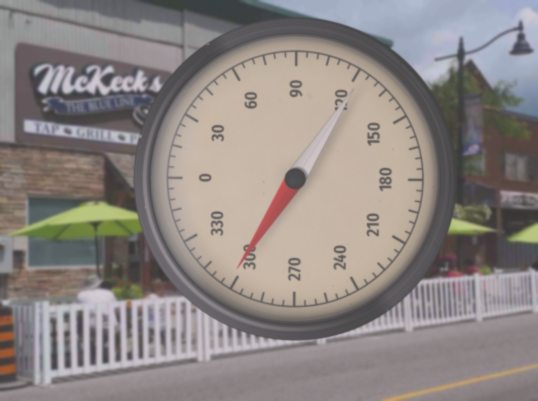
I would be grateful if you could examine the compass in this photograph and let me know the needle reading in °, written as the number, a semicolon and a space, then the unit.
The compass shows 302.5; °
